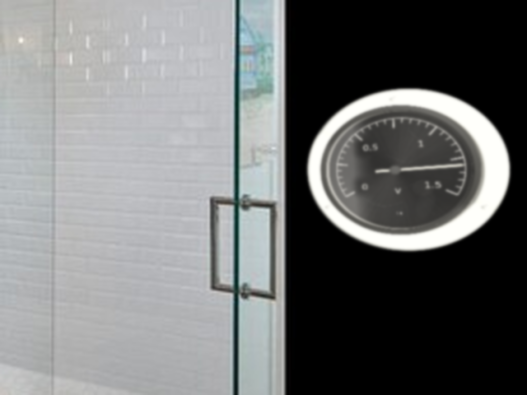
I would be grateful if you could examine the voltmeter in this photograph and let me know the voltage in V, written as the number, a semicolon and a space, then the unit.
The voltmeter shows 1.3; V
